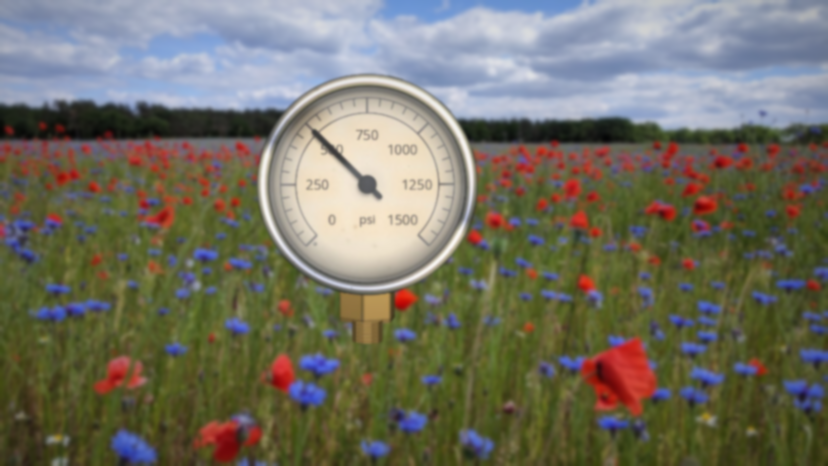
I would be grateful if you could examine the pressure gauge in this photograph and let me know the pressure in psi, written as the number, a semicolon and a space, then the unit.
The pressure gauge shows 500; psi
